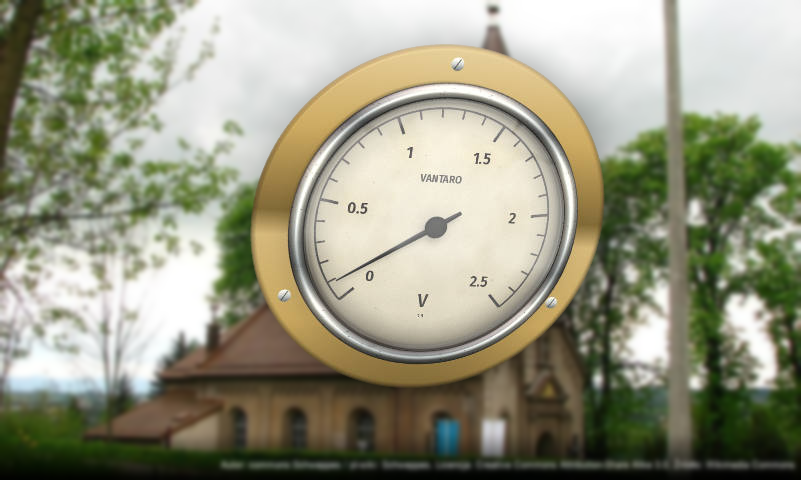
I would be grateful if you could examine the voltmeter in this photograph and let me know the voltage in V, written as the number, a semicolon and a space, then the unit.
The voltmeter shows 0.1; V
